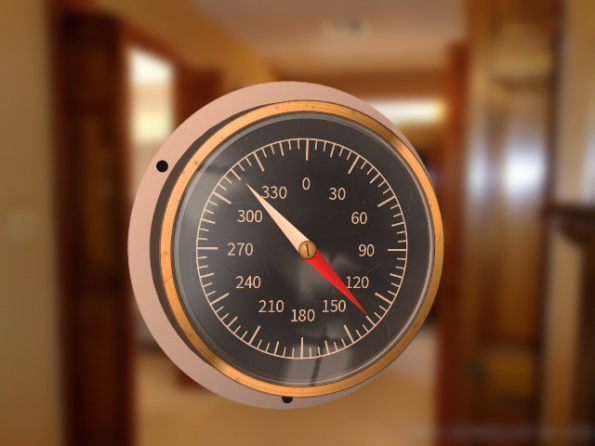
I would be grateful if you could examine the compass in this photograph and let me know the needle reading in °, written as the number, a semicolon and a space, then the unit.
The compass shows 135; °
